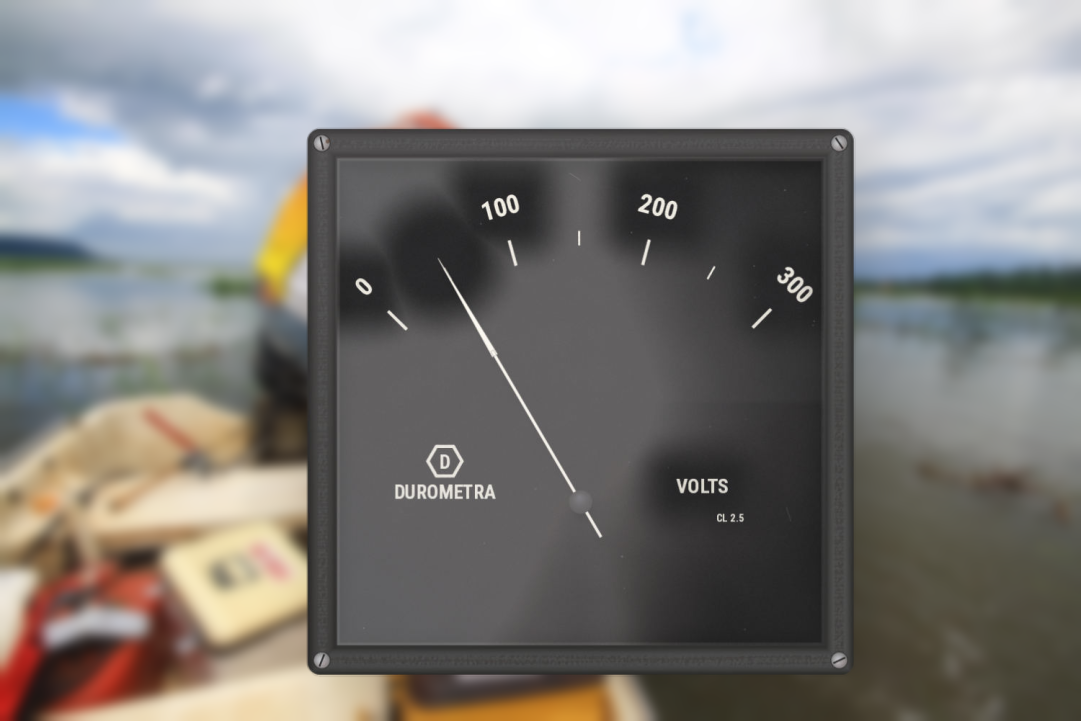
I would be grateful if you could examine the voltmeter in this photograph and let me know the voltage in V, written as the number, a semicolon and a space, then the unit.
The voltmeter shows 50; V
